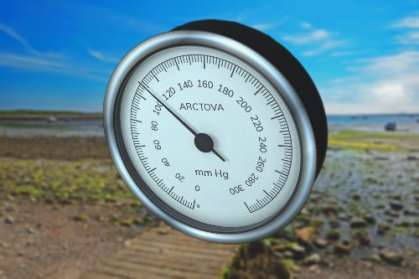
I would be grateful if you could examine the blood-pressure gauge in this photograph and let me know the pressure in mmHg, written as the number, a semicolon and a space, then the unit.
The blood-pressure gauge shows 110; mmHg
